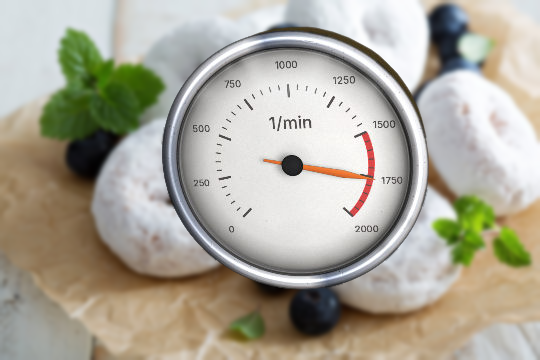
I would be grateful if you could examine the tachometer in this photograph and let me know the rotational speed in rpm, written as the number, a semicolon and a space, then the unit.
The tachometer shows 1750; rpm
